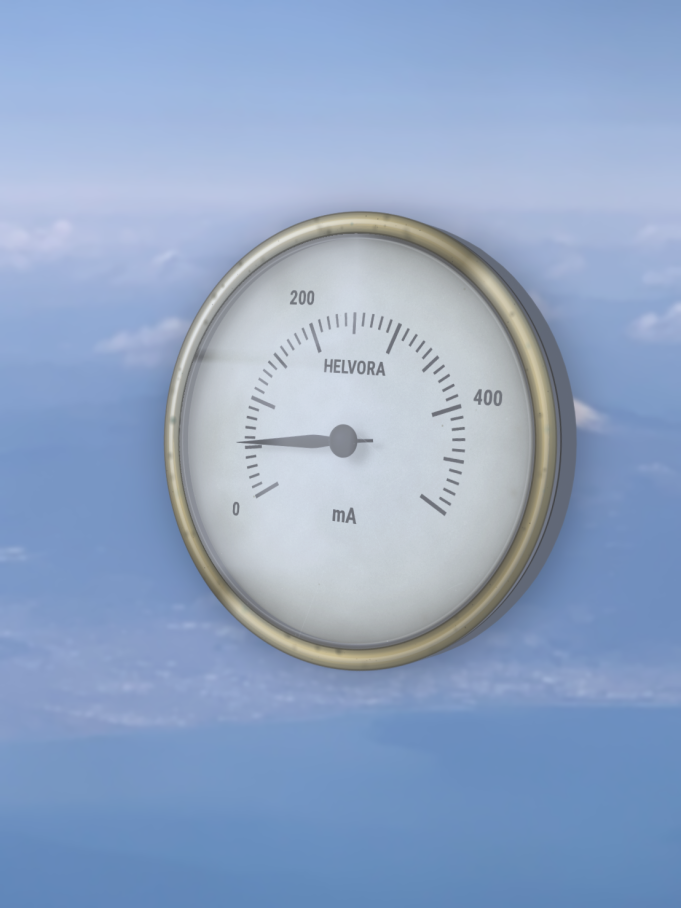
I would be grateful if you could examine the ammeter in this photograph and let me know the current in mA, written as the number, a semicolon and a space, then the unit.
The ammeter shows 55; mA
